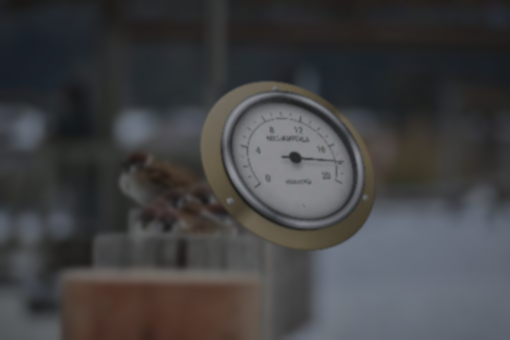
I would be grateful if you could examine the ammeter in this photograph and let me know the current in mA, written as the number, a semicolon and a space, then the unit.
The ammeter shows 18; mA
